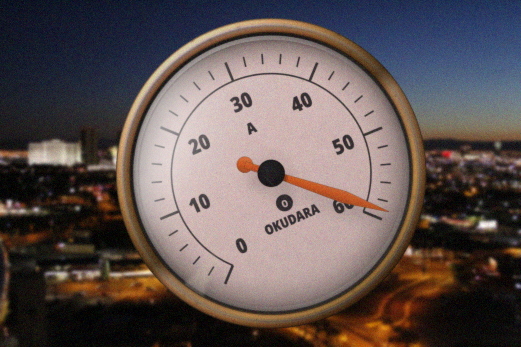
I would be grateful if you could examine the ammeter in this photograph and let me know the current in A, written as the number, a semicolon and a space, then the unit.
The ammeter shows 59; A
